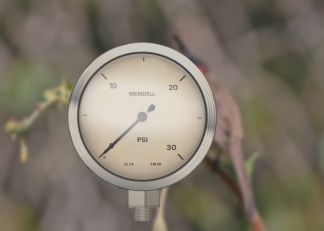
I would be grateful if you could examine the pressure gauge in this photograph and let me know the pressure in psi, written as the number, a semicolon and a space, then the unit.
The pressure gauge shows 0; psi
